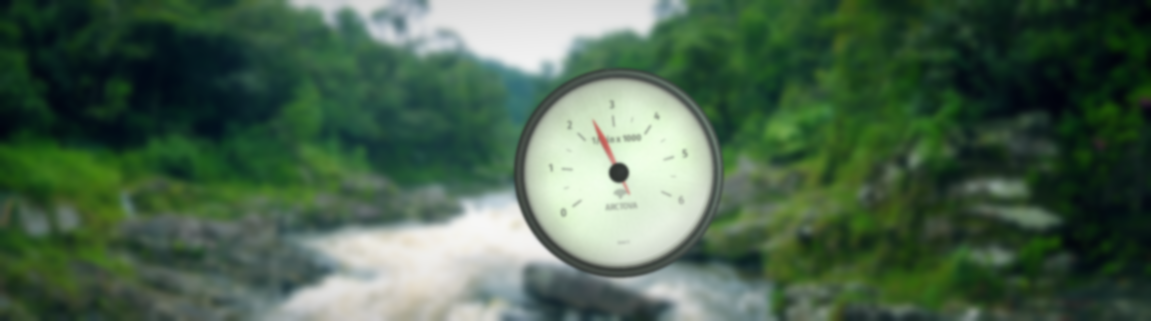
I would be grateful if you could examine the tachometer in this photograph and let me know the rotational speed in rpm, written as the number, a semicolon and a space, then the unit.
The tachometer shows 2500; rpm
